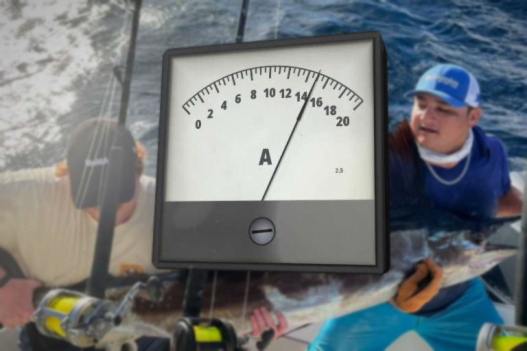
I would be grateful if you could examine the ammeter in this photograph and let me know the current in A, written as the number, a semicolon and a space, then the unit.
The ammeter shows 15; A
